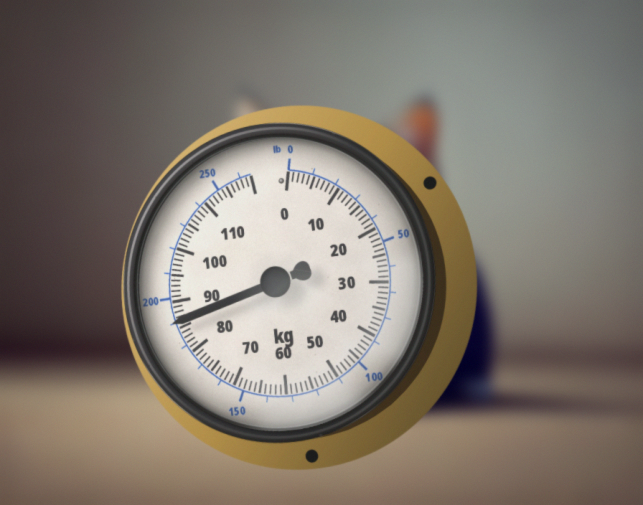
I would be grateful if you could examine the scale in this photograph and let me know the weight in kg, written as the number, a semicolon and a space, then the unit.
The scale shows 86; kg
